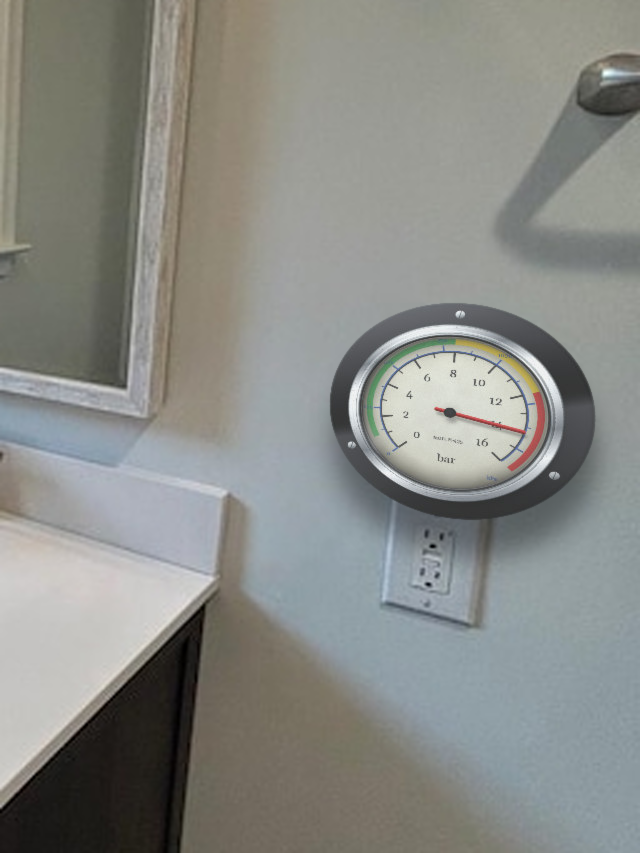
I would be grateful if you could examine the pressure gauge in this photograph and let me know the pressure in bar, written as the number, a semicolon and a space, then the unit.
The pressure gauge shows 14; bar
